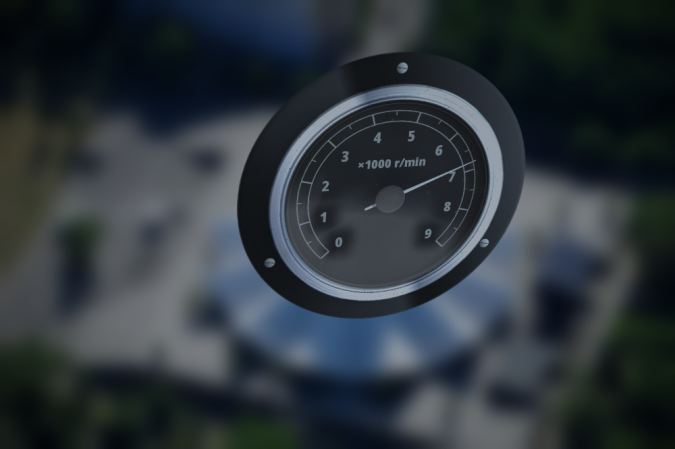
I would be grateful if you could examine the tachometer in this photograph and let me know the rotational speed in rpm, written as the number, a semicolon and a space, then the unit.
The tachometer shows 6750; rpm
